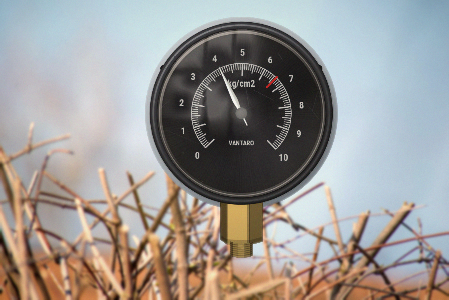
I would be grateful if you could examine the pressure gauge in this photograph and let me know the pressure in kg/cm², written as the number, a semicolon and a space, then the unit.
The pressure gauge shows 4; kg/cm²
